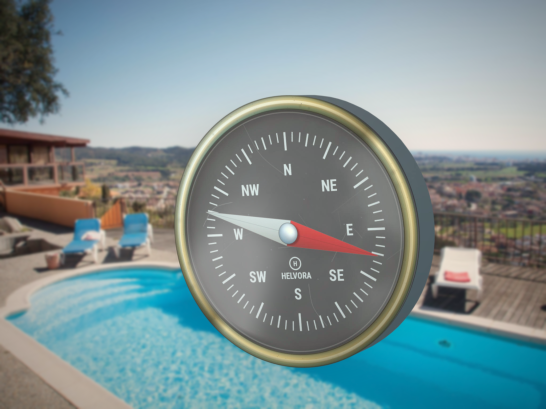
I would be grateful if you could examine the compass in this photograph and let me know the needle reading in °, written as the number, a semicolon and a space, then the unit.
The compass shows 105; °
